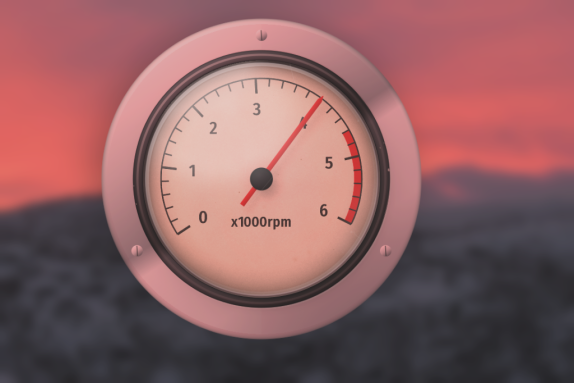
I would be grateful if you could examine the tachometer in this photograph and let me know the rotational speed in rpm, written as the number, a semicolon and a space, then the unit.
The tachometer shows 4000; rpm
